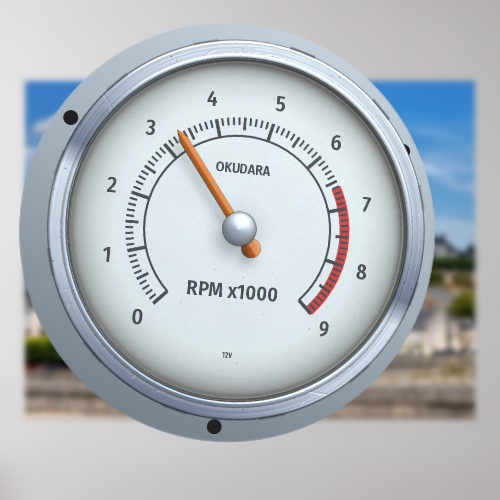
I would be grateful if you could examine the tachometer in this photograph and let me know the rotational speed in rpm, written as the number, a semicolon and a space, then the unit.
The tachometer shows 3300; rpm
